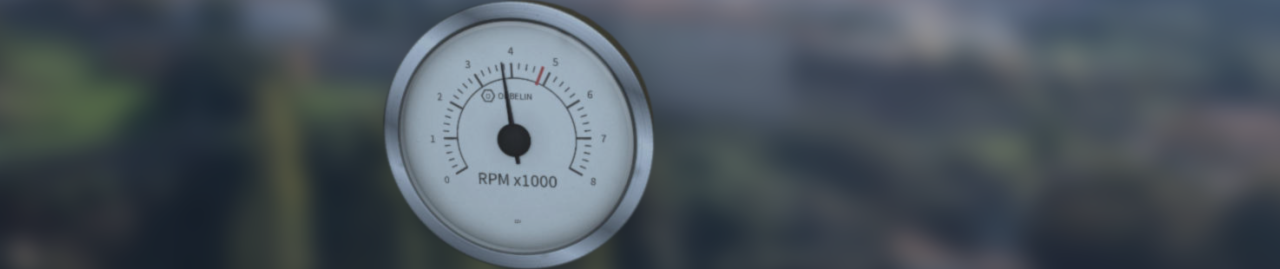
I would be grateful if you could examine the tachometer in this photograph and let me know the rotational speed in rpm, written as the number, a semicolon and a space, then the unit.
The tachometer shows 3800; rpm
